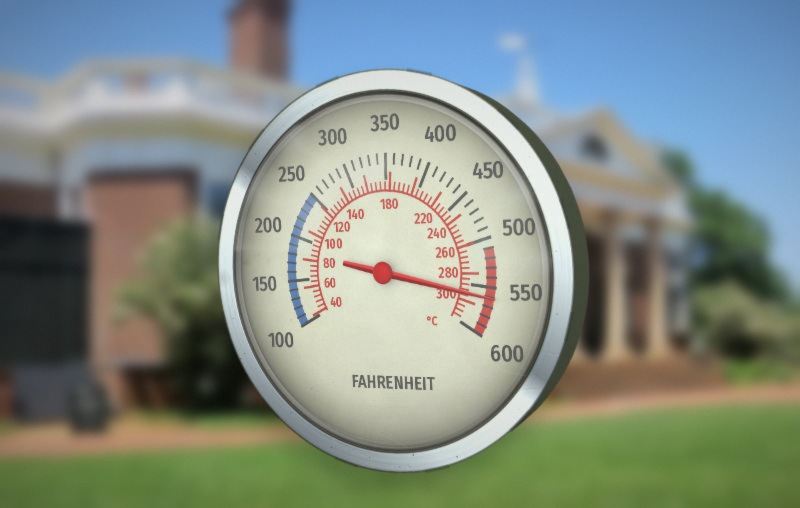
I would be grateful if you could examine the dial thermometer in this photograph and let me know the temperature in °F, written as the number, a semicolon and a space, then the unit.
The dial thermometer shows 560; °F
